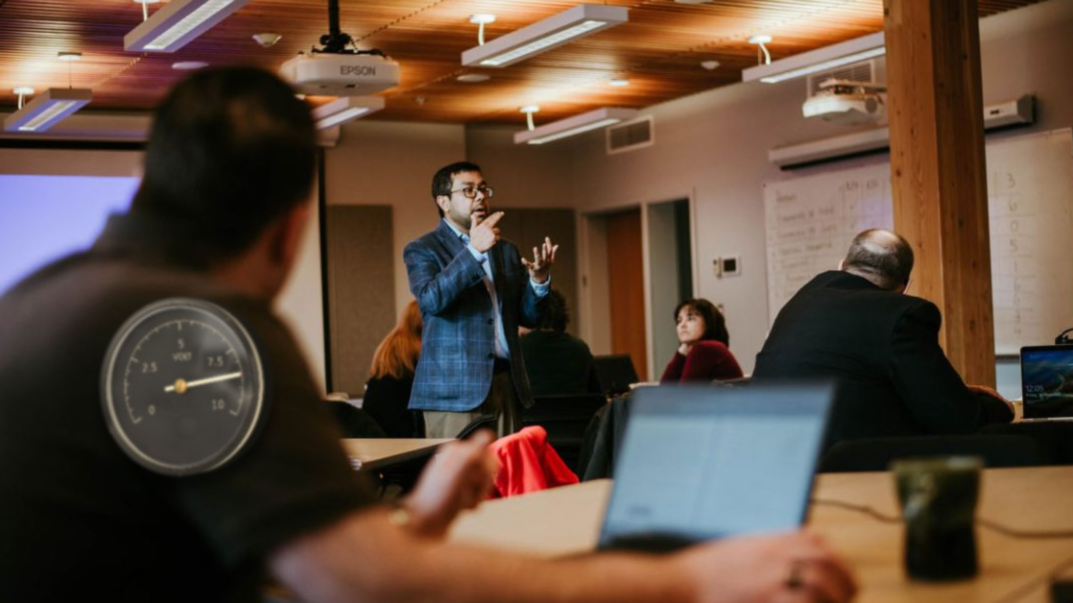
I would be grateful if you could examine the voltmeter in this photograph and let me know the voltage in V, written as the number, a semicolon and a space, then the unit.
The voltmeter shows 8.5; V
